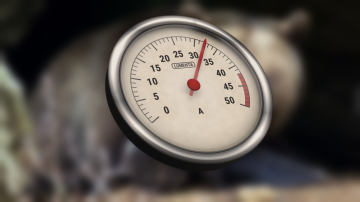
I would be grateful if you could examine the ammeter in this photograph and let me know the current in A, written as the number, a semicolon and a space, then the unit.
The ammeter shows 32; A
